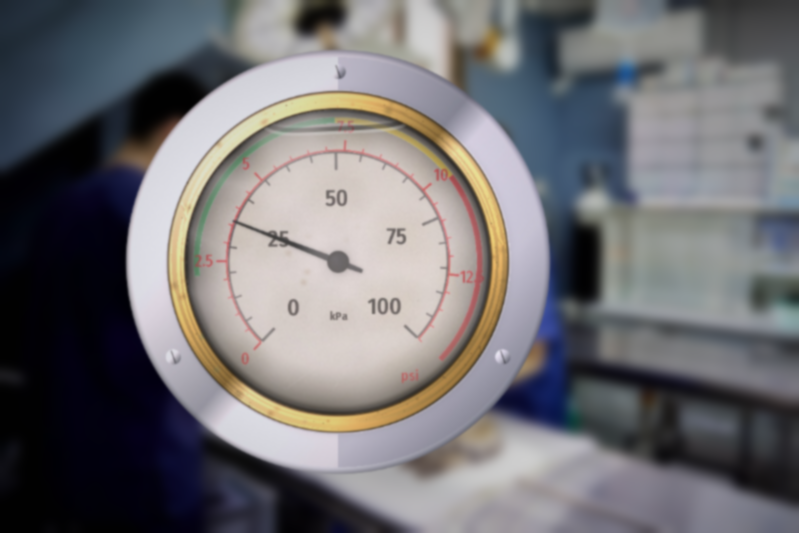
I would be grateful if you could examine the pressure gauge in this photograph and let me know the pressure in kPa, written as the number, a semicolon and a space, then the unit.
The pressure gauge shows 25; kPa
